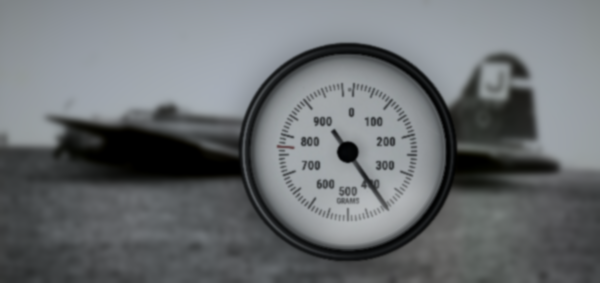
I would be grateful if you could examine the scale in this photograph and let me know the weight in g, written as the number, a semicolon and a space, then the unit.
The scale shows 400; g
